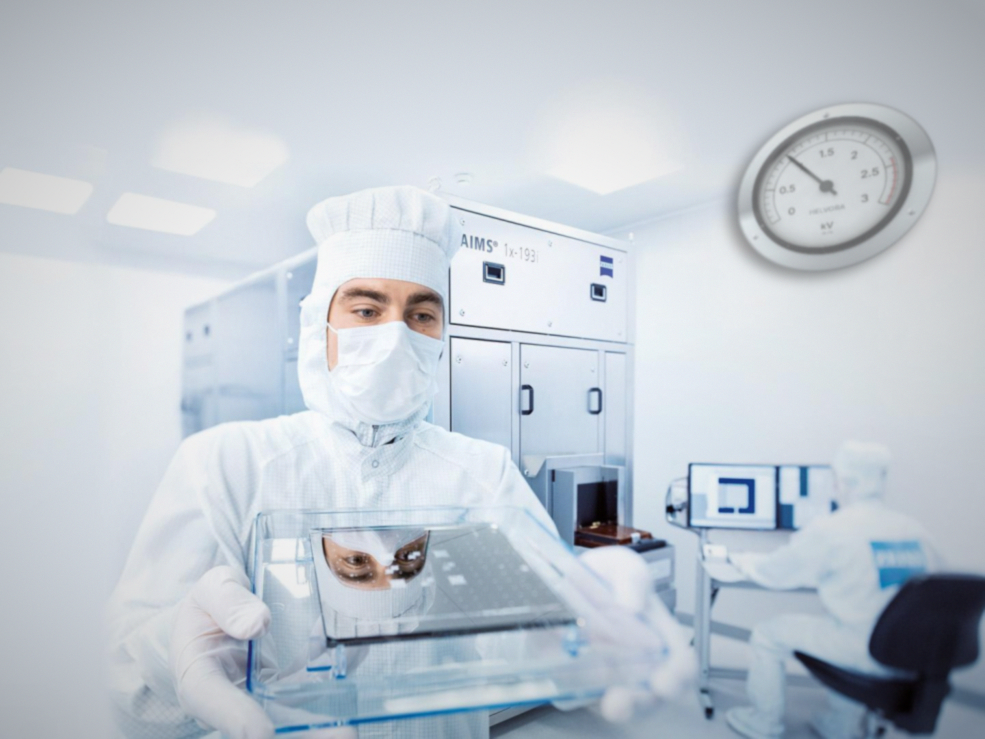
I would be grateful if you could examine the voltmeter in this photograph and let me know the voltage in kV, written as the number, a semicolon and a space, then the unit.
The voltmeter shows 1; kV
